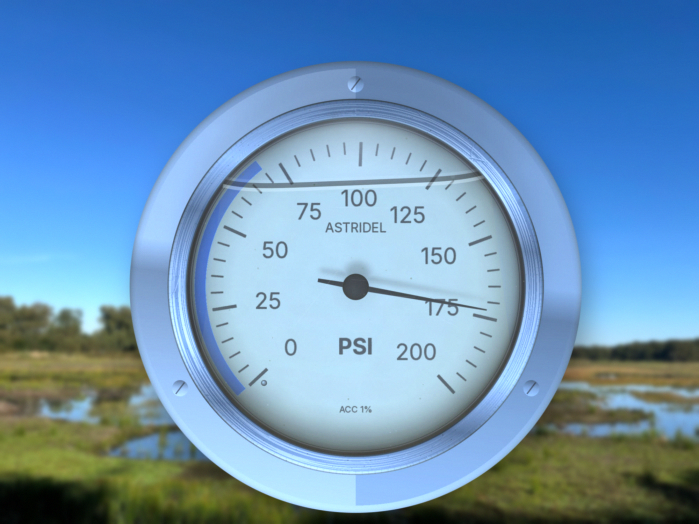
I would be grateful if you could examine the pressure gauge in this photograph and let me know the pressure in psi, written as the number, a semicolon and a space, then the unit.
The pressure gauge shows 172.5; psi
